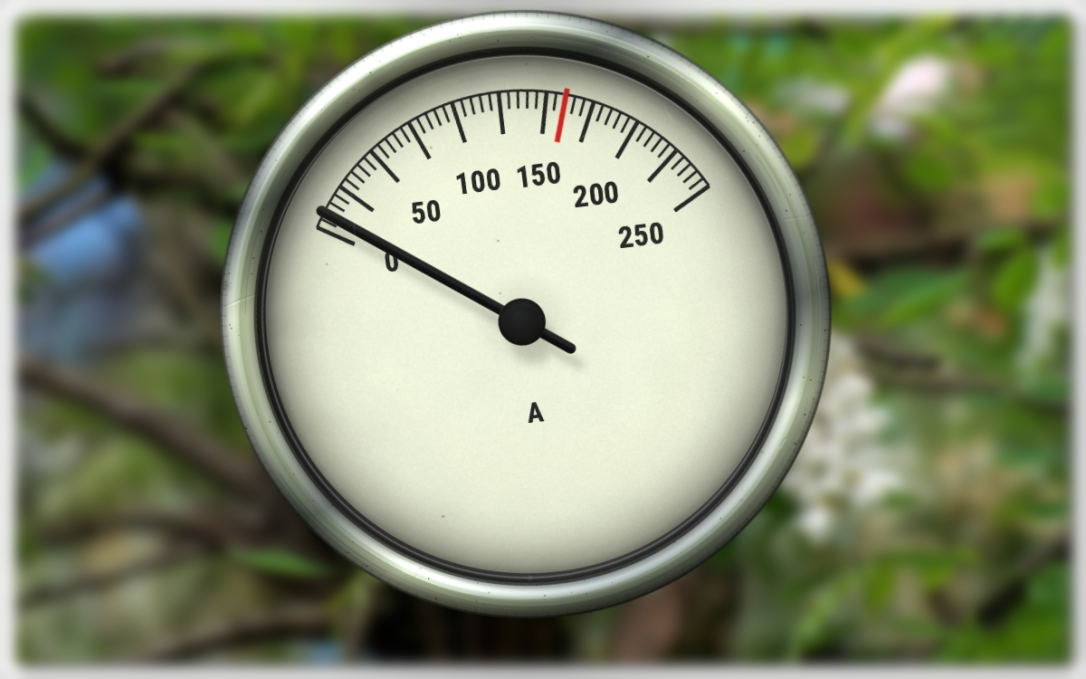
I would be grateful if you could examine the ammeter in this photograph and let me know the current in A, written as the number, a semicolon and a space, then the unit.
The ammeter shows 10; A
